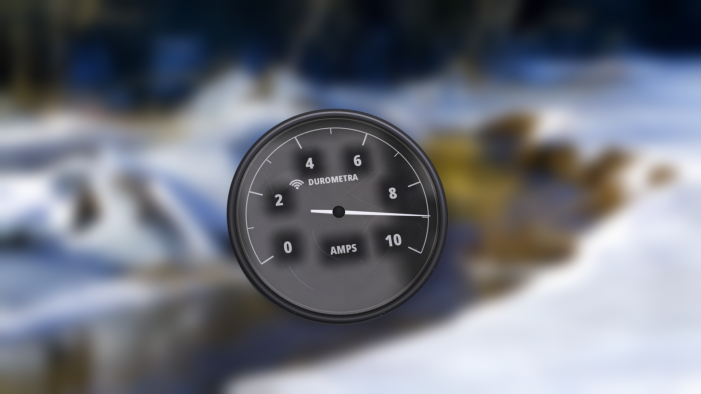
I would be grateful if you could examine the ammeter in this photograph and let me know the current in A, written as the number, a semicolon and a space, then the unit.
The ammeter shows 9; A
